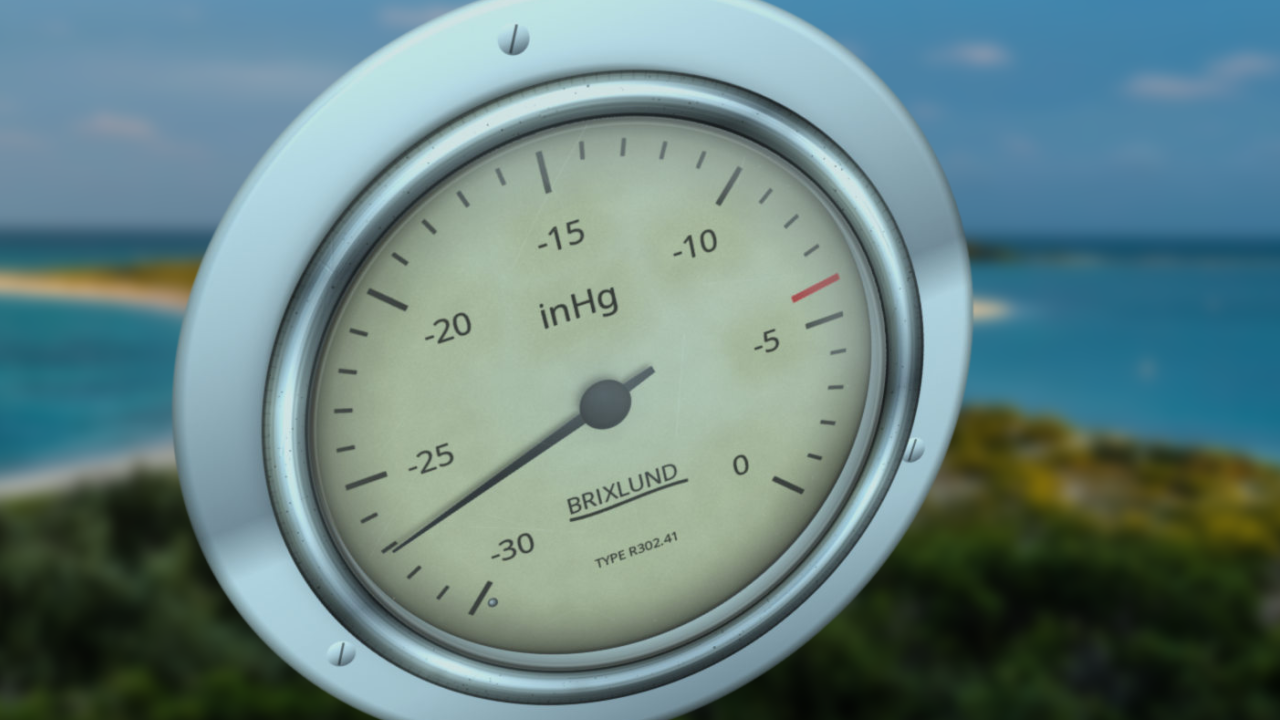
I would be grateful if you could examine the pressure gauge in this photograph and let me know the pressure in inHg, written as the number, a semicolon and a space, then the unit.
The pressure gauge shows -27; inHg
